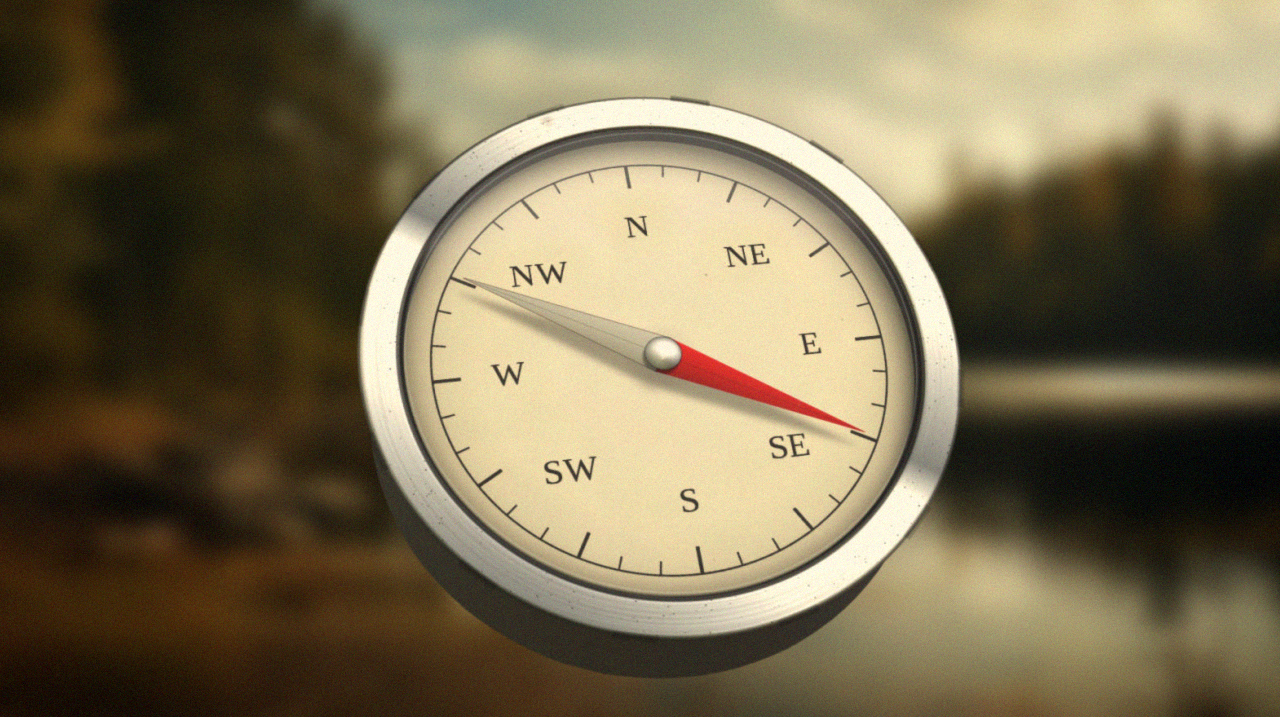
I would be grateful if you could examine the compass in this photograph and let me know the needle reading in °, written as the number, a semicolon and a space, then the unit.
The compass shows 120; °
